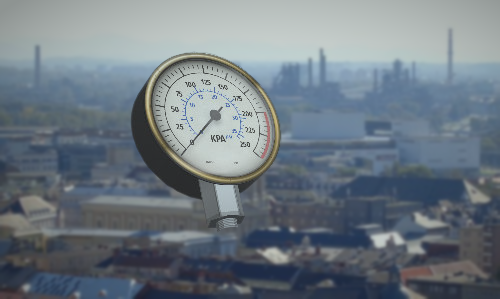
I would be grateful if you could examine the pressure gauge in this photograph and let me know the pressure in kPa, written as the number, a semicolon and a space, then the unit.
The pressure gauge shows 0; kPa
